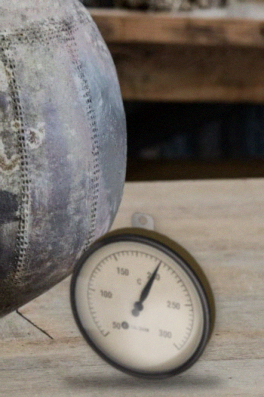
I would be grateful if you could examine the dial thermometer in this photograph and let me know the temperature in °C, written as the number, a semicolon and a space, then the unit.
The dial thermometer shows 200; °C
